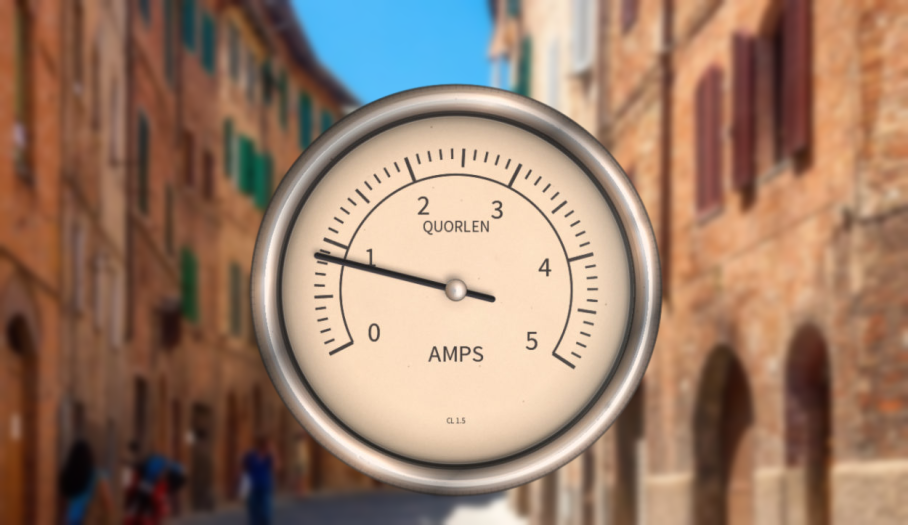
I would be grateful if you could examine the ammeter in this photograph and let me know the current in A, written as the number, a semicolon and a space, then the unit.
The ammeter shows 0.85; A
